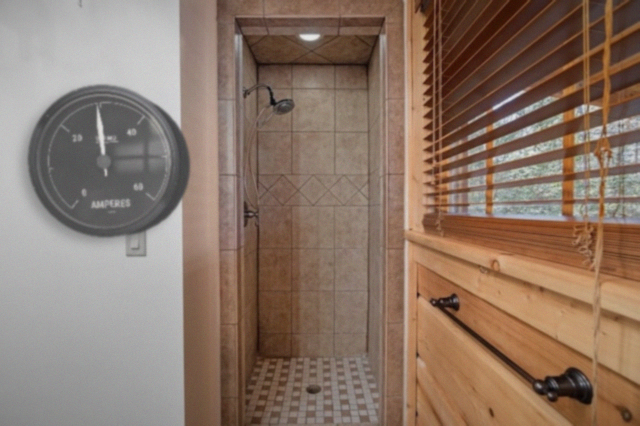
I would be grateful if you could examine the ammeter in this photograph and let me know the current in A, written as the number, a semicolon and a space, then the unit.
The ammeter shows 30; A
